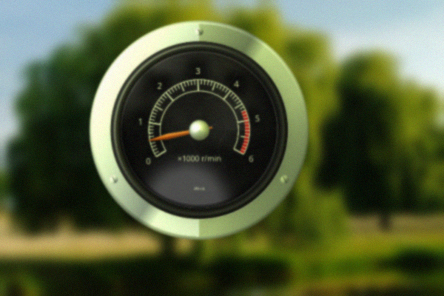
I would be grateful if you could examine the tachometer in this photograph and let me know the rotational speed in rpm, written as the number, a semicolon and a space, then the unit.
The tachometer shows 500; rpm
